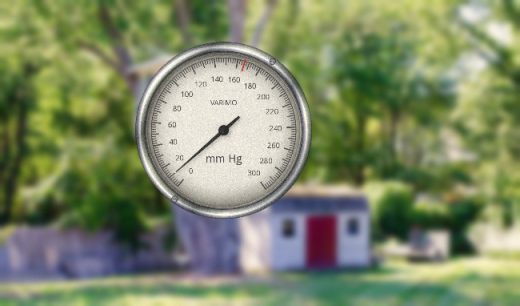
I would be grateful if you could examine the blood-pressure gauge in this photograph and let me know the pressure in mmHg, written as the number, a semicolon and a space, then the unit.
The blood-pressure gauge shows 10; mmHg
